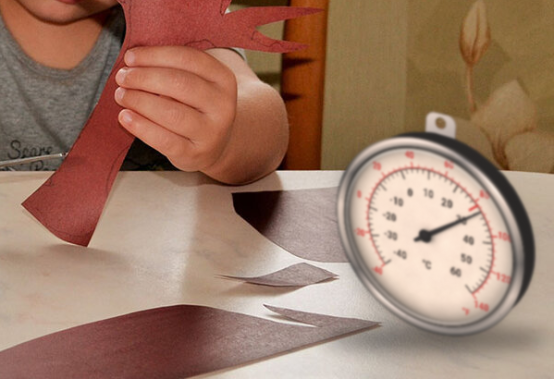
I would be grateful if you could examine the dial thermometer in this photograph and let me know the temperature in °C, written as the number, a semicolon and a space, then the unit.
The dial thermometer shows 30; °C
